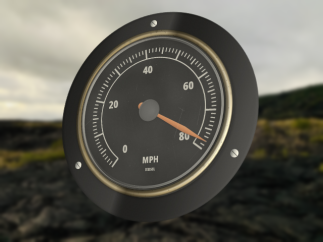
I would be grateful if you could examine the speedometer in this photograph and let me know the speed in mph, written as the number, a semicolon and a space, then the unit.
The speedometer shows 78; mph
